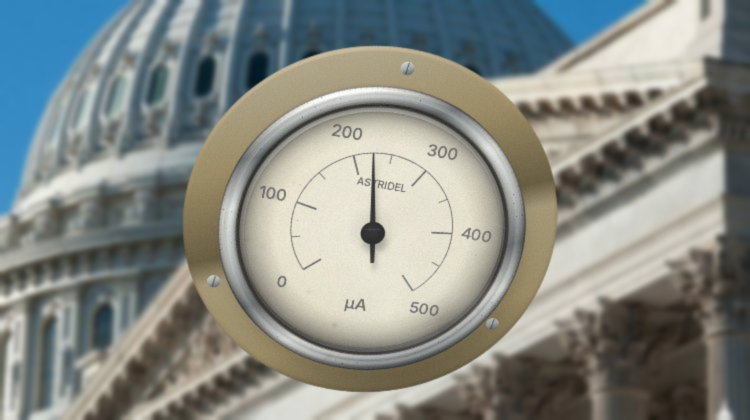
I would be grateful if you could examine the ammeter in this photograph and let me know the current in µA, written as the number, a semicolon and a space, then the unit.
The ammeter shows 225; µA
